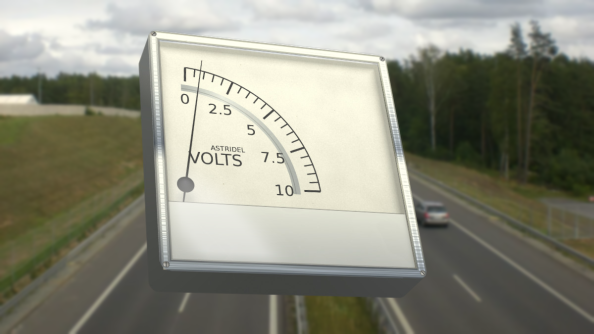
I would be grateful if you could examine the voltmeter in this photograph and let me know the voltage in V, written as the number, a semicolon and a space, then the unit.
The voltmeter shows 0.75; V
